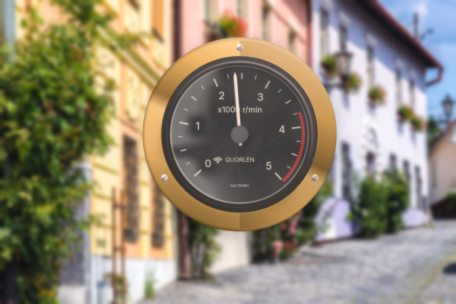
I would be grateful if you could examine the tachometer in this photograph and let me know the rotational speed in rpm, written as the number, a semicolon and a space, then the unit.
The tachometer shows 2375; rpm
